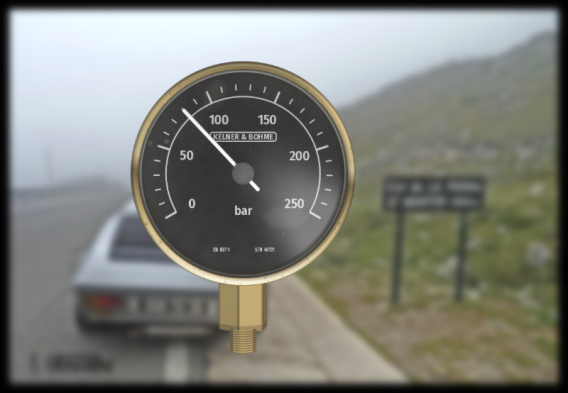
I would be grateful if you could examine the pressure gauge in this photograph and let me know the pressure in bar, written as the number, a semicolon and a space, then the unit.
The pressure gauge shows 80; bar
